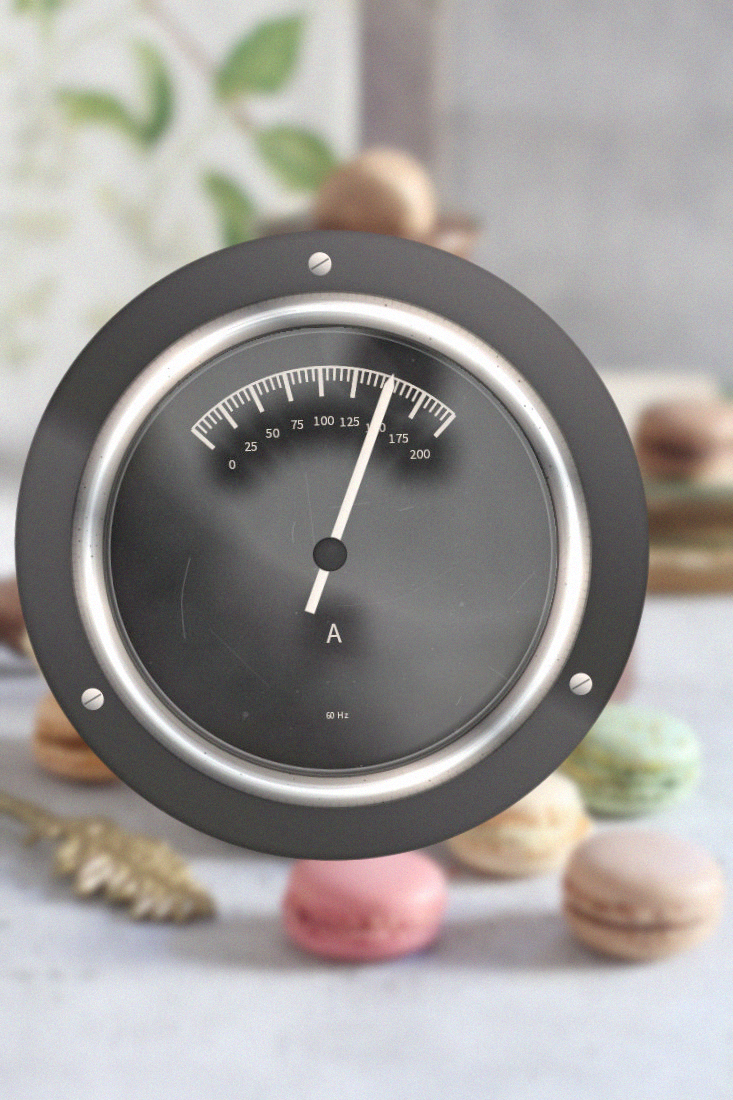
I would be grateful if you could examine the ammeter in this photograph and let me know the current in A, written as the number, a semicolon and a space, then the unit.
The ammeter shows 150; A
